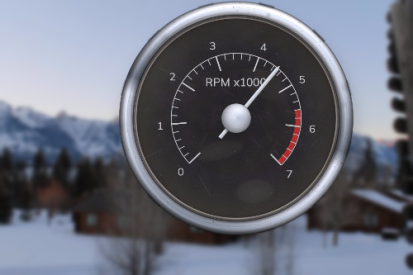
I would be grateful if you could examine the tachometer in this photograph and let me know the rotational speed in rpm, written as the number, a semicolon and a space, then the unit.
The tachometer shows 4500; rpm
